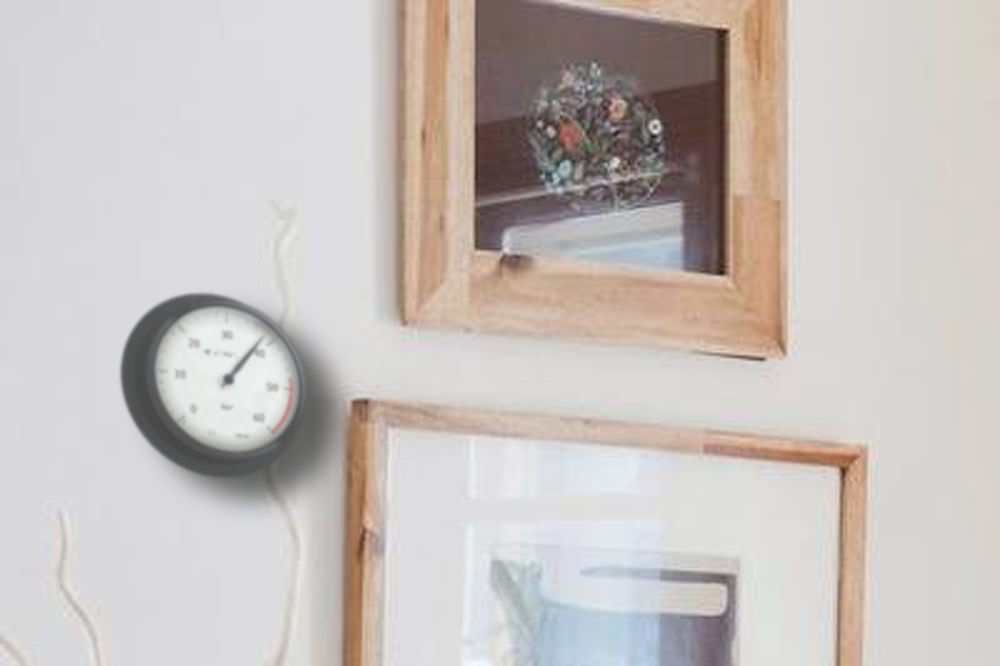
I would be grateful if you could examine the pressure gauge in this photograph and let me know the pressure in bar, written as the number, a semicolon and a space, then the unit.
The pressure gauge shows 38; bar
